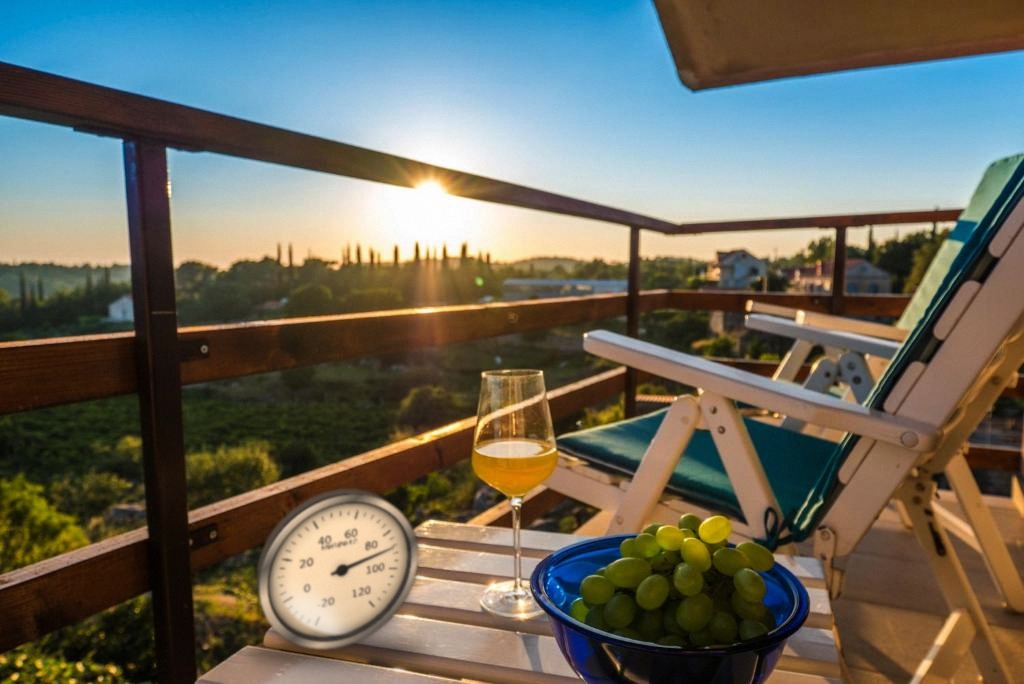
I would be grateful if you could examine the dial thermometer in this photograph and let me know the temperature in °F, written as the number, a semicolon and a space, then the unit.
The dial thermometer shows 88; °F
